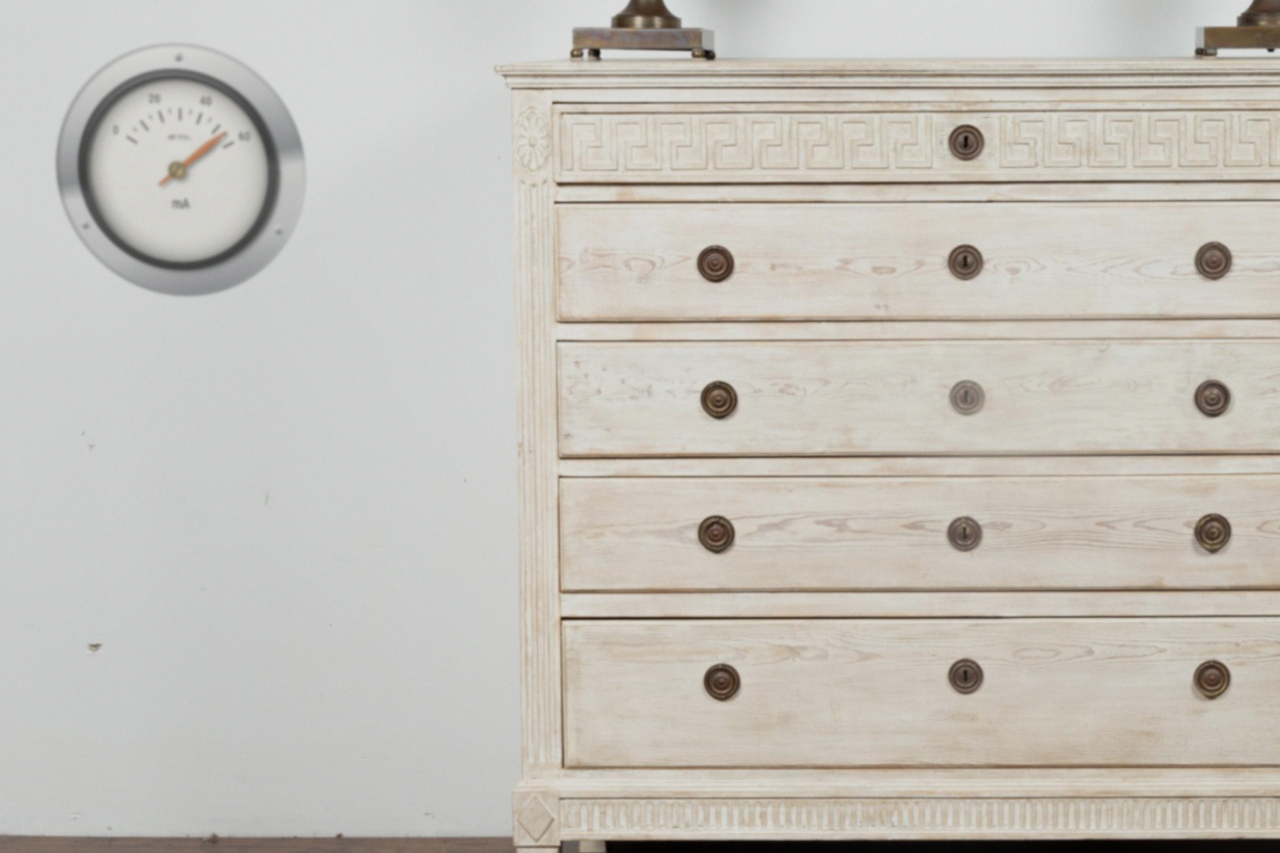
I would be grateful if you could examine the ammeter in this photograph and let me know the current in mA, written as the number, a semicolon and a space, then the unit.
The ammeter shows 55; mA
